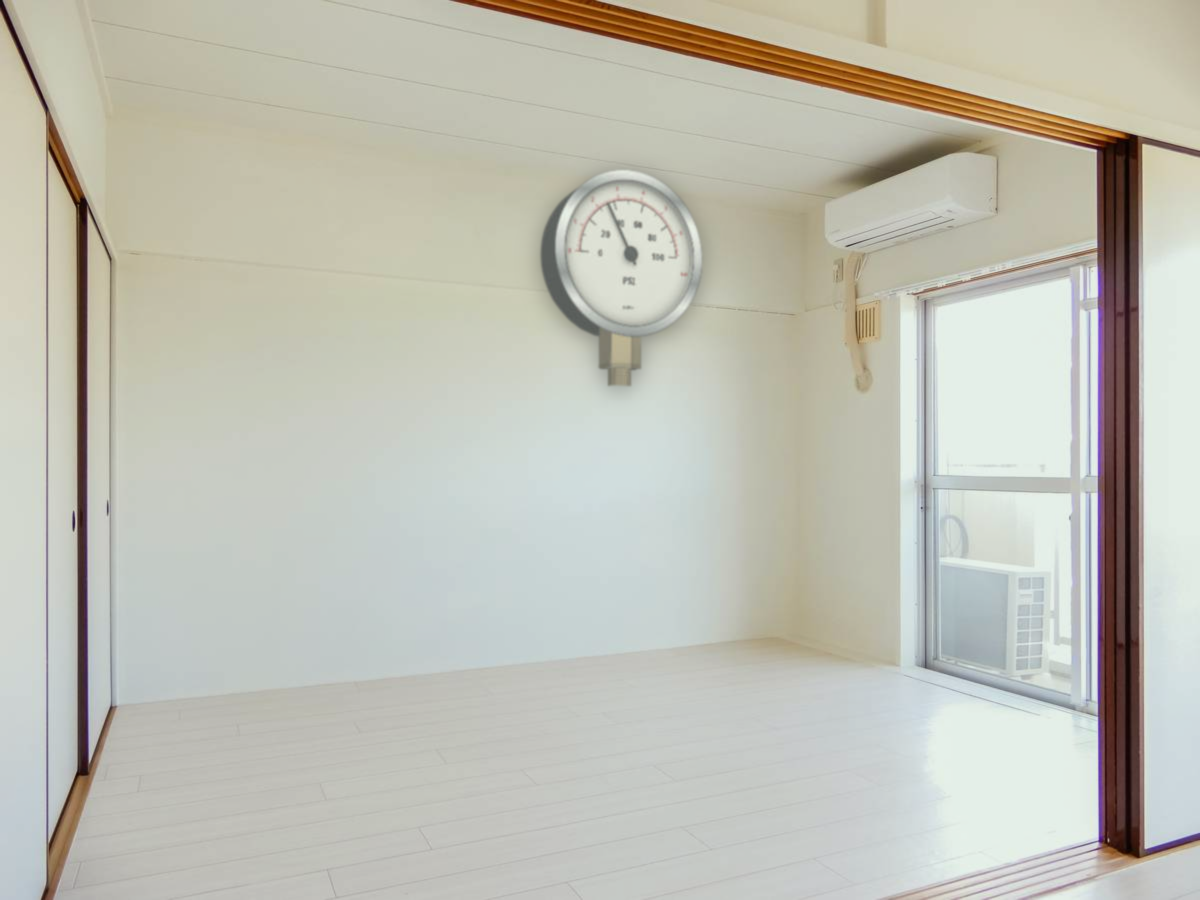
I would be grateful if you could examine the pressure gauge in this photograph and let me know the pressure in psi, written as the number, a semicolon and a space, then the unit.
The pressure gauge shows 35; psi
